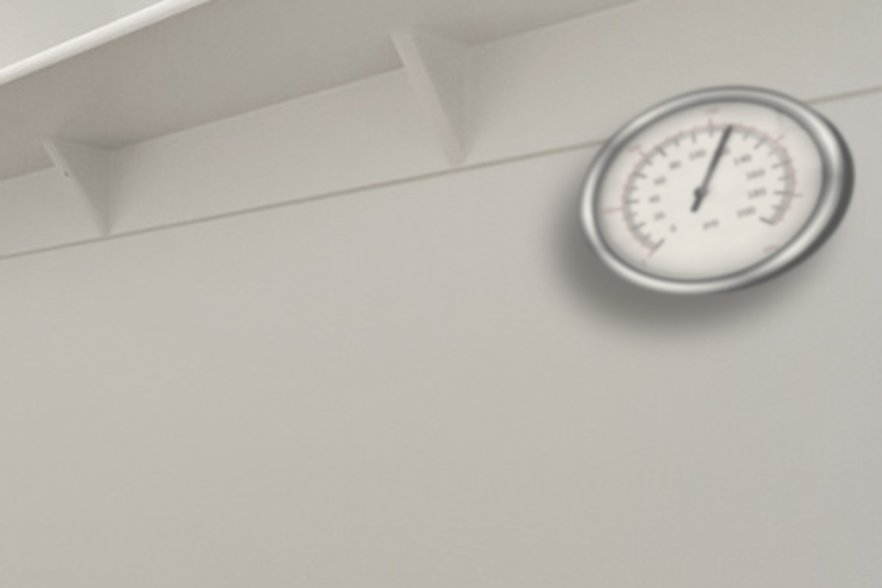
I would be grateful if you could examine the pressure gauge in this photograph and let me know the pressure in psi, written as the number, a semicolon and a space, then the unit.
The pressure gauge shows 120; psi
